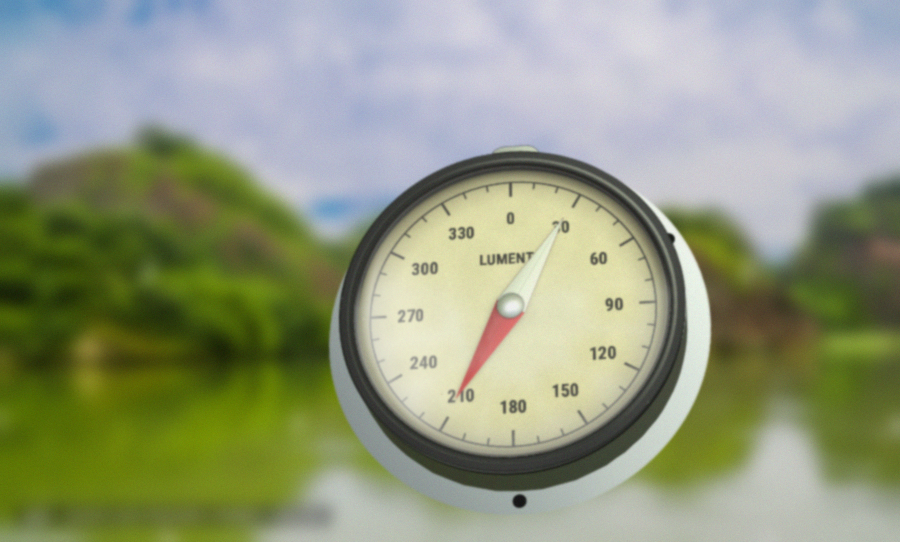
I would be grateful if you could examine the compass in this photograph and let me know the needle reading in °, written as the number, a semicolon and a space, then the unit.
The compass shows 210; °
